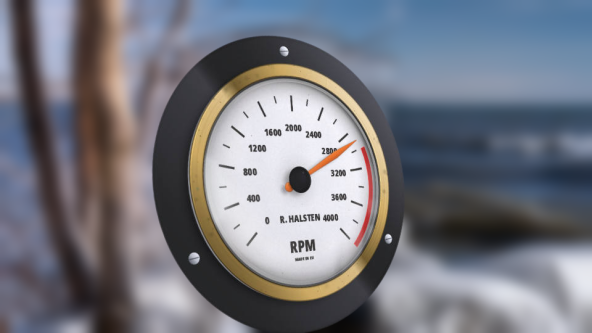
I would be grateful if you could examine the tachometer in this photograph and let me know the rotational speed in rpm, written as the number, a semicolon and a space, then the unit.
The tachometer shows 2900; rpm
